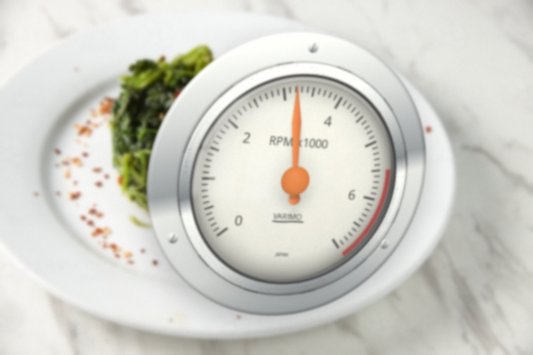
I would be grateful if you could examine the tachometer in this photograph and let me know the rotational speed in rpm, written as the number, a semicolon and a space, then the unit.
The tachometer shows 3200; rpm
